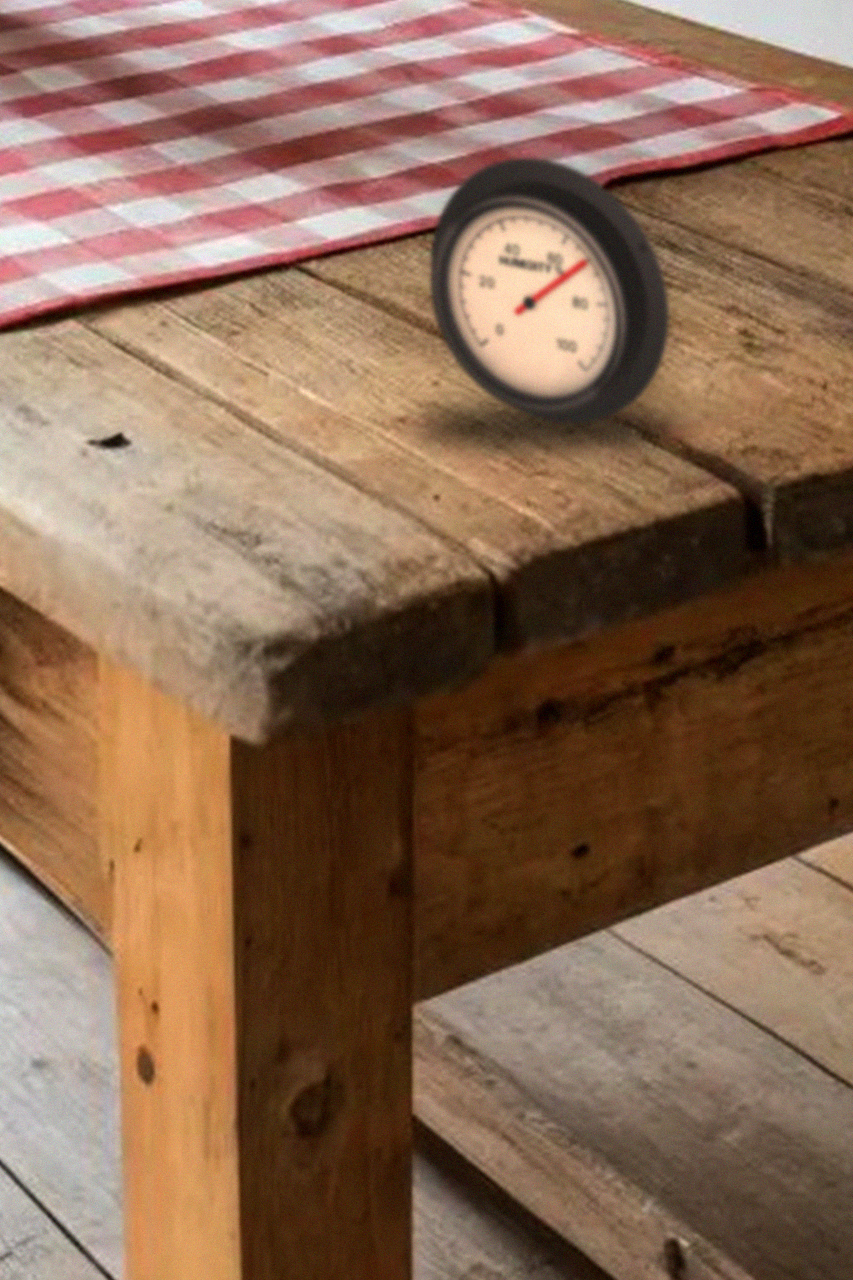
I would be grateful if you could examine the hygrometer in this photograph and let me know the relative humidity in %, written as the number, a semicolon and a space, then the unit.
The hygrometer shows 68; %
